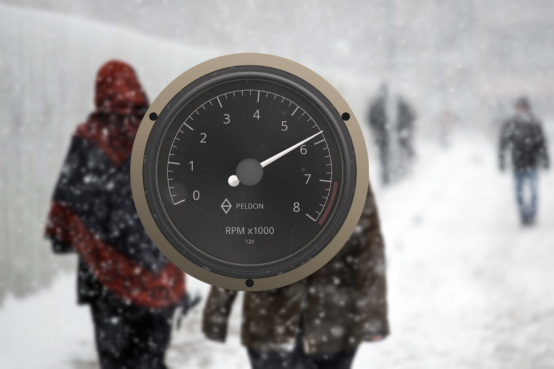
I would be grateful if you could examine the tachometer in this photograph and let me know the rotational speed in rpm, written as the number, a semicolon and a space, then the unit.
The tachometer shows 5800; rpm
